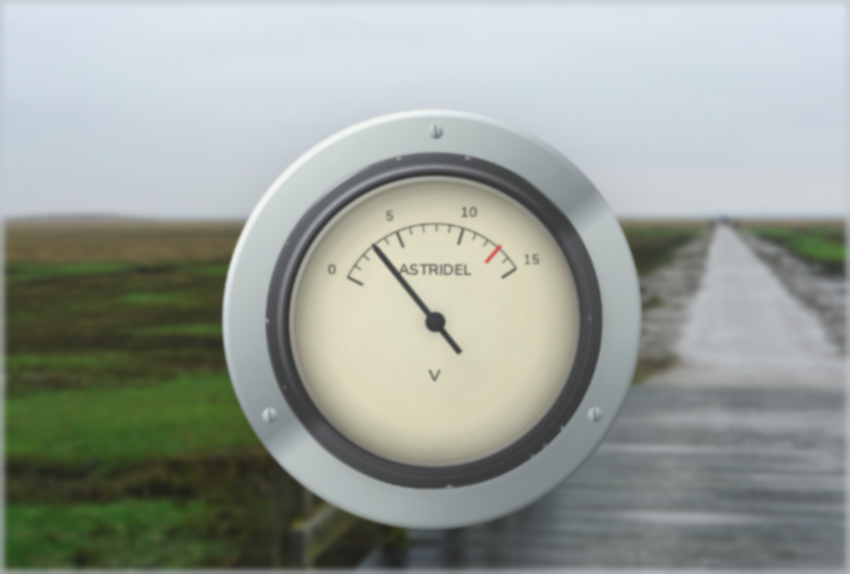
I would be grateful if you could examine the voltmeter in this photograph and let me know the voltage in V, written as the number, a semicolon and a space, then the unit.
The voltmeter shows 3; V
